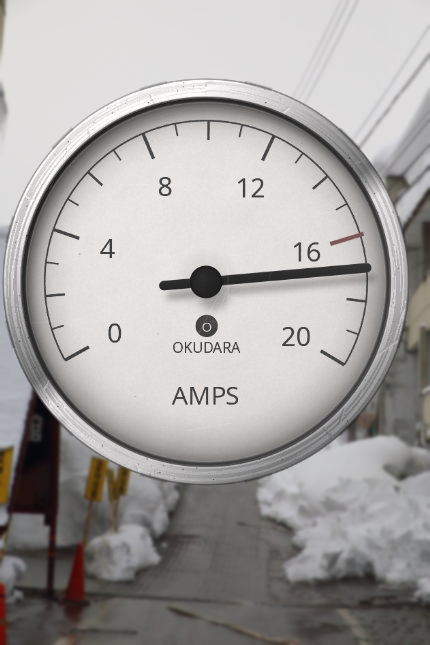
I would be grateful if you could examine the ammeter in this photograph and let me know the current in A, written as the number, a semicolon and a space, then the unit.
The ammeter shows 17; A
